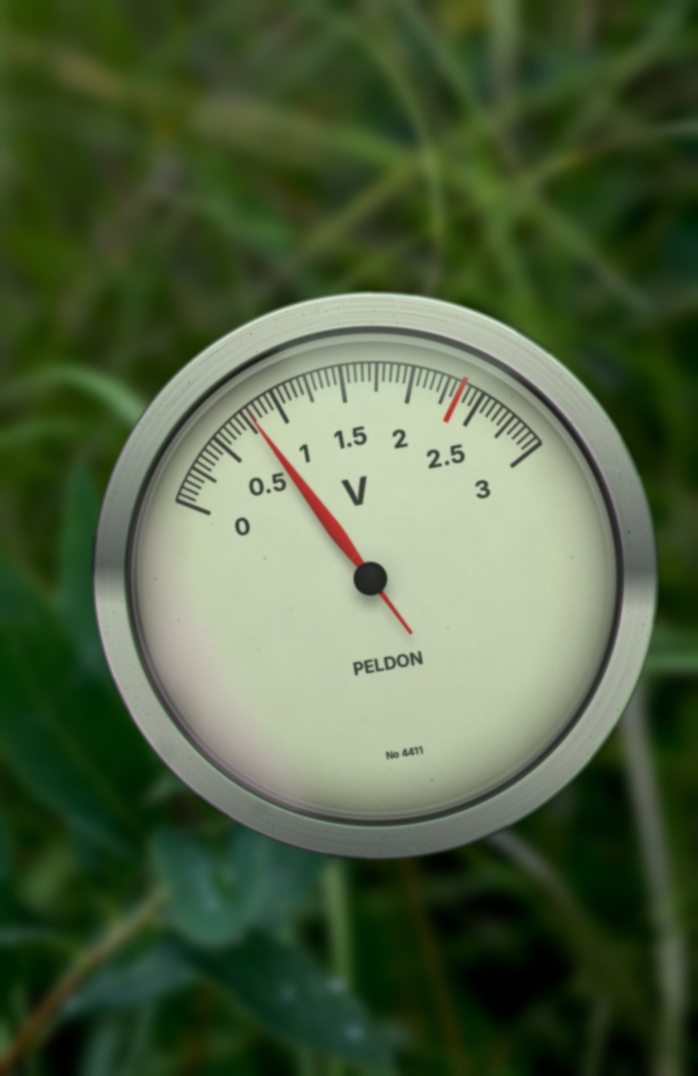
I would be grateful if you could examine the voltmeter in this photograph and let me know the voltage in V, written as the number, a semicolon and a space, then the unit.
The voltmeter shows 0.8; V
